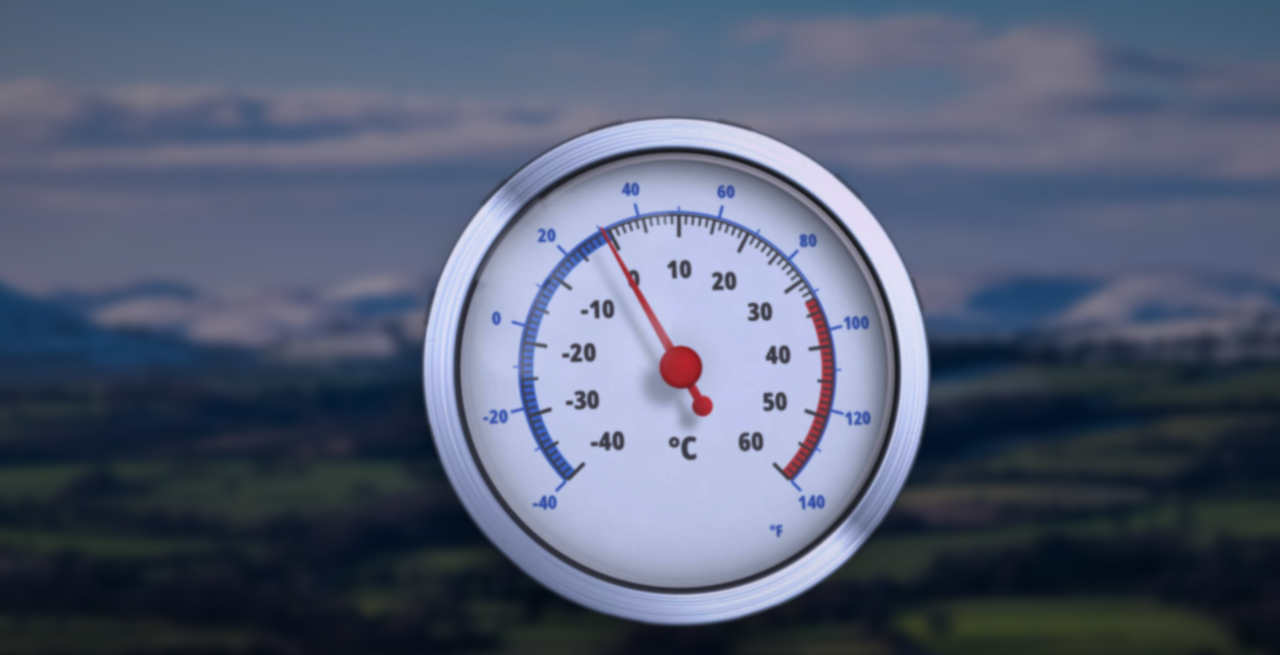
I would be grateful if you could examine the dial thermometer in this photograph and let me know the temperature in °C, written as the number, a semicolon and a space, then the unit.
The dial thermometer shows -1; °C
